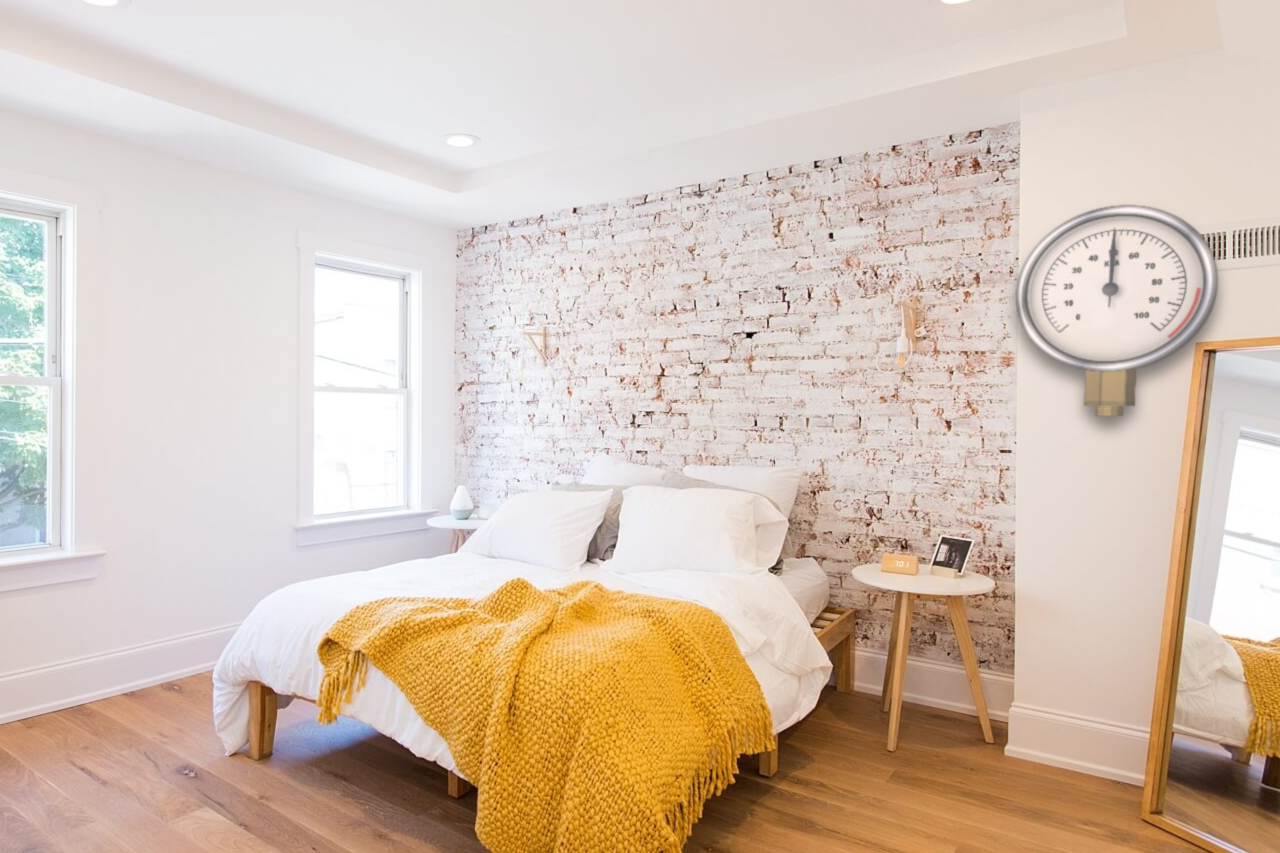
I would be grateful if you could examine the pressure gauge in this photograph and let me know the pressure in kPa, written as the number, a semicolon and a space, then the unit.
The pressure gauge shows 50; kPa
